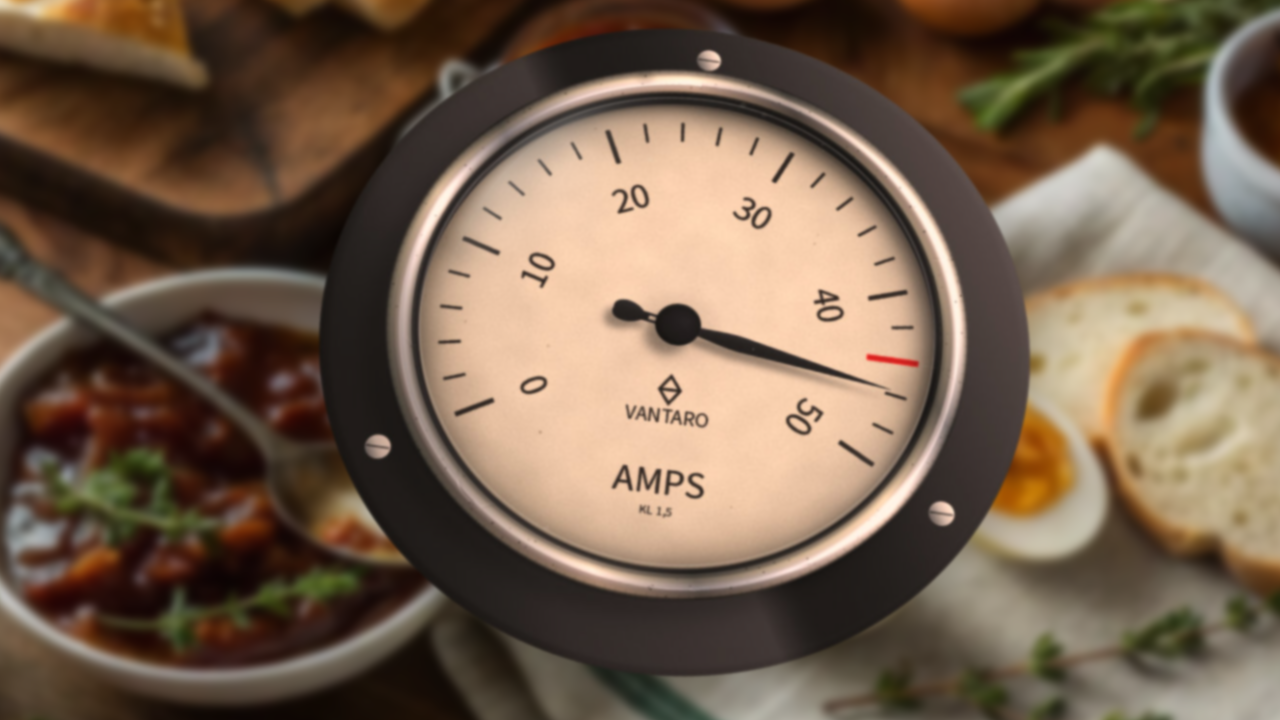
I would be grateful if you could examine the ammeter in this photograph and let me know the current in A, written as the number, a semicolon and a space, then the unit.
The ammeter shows 46; A
